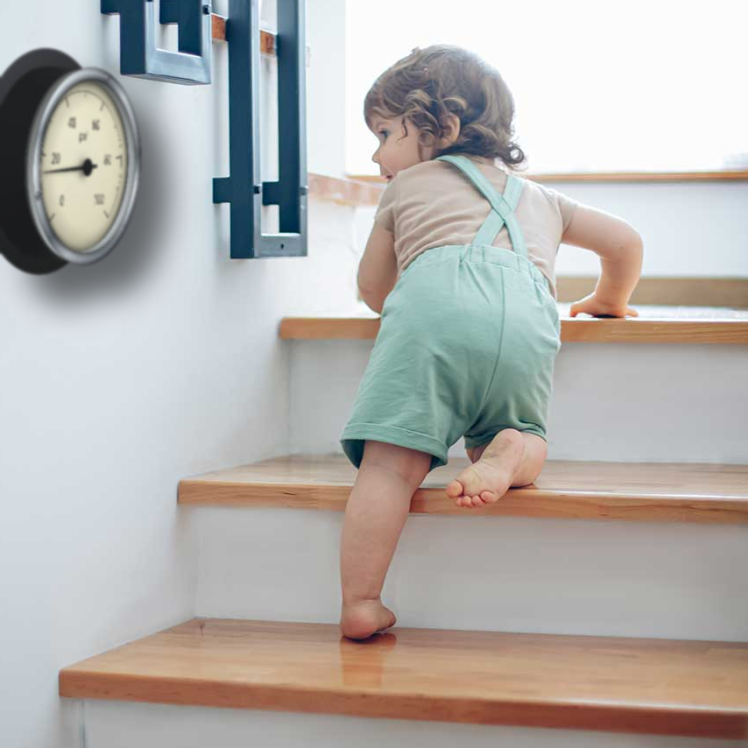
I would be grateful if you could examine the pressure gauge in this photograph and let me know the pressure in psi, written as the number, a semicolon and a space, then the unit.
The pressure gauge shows 15; psi
